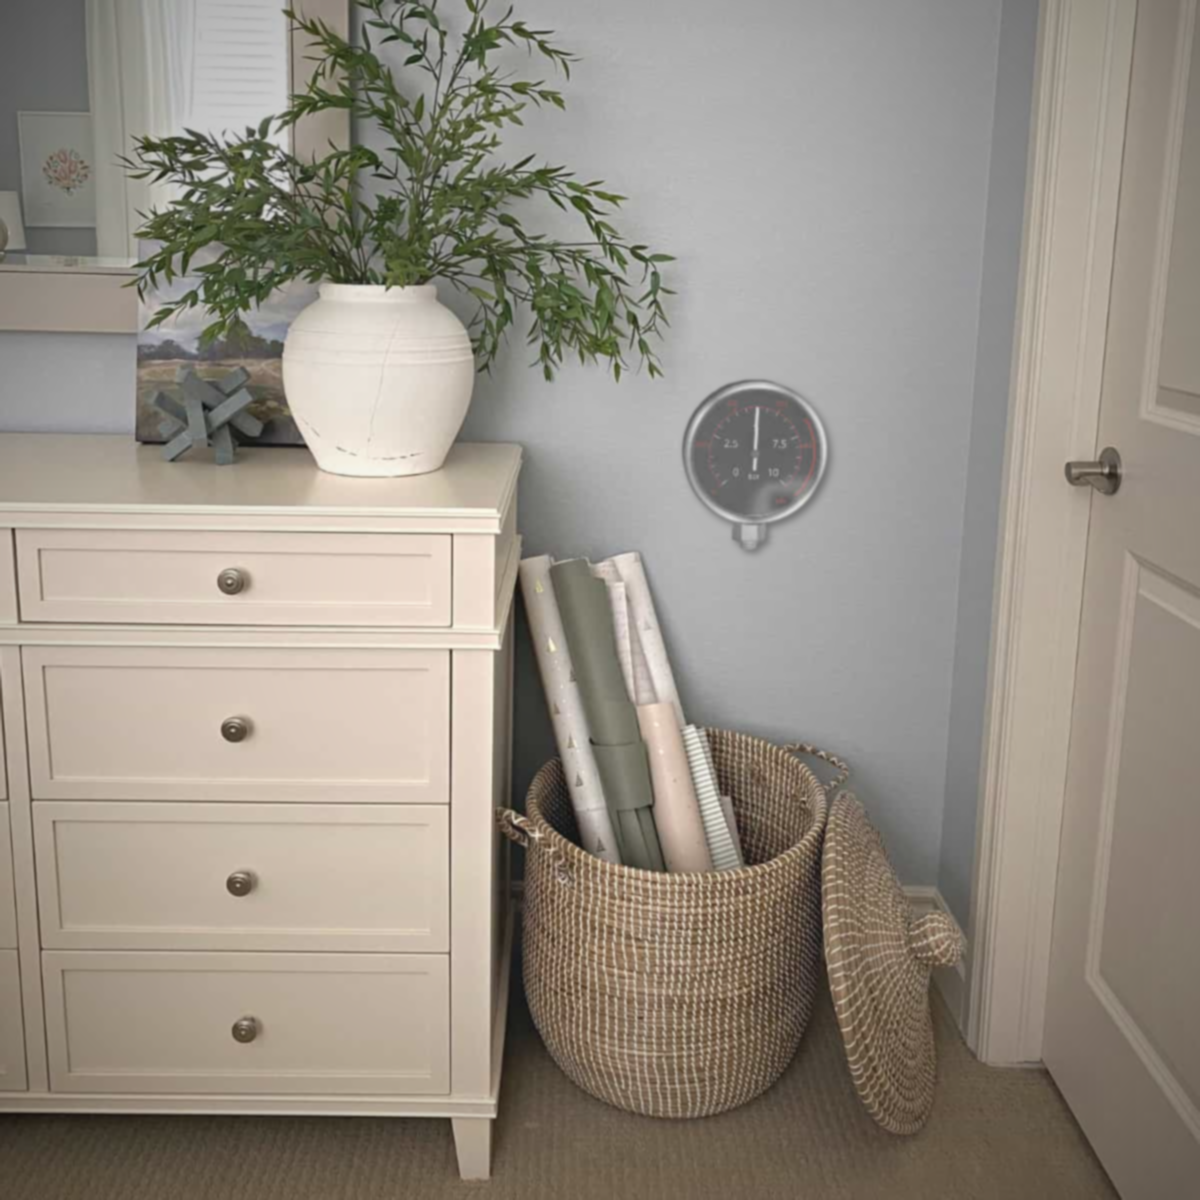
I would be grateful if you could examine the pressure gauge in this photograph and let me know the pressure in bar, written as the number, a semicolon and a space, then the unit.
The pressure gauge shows 5; bar
